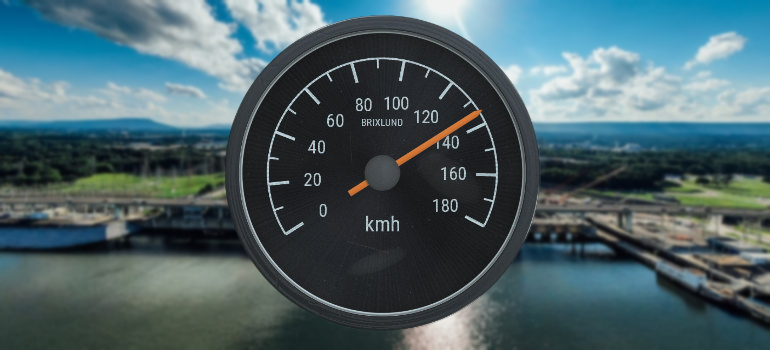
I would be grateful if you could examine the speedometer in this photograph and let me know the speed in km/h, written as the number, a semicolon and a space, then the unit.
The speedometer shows 135; km/h
